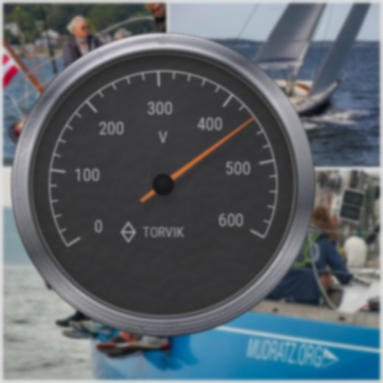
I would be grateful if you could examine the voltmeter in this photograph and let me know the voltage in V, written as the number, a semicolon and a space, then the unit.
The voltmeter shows 440; V
